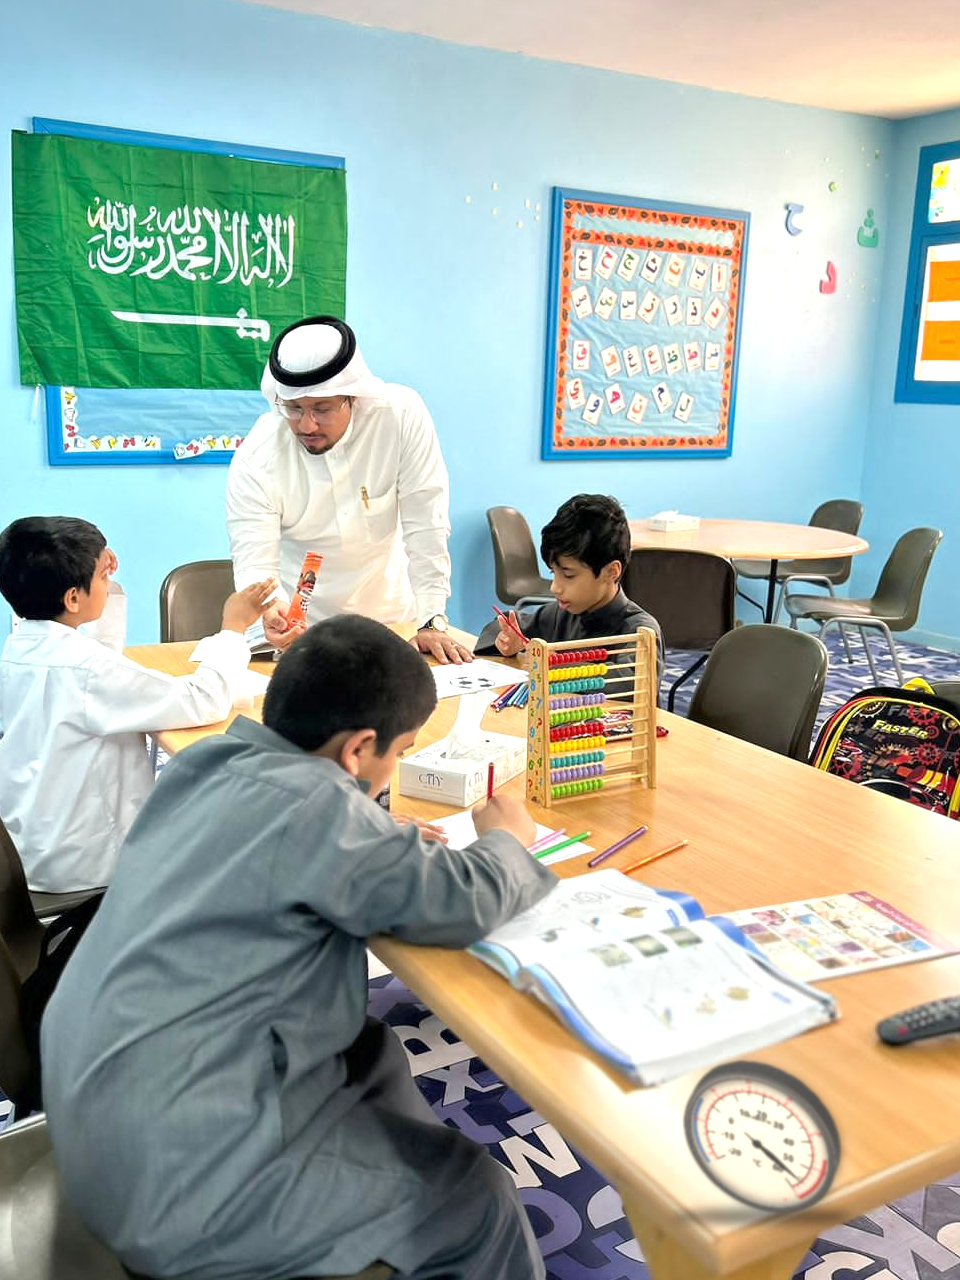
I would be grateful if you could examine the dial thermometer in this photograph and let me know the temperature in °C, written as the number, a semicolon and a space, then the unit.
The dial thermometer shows 55; °C
